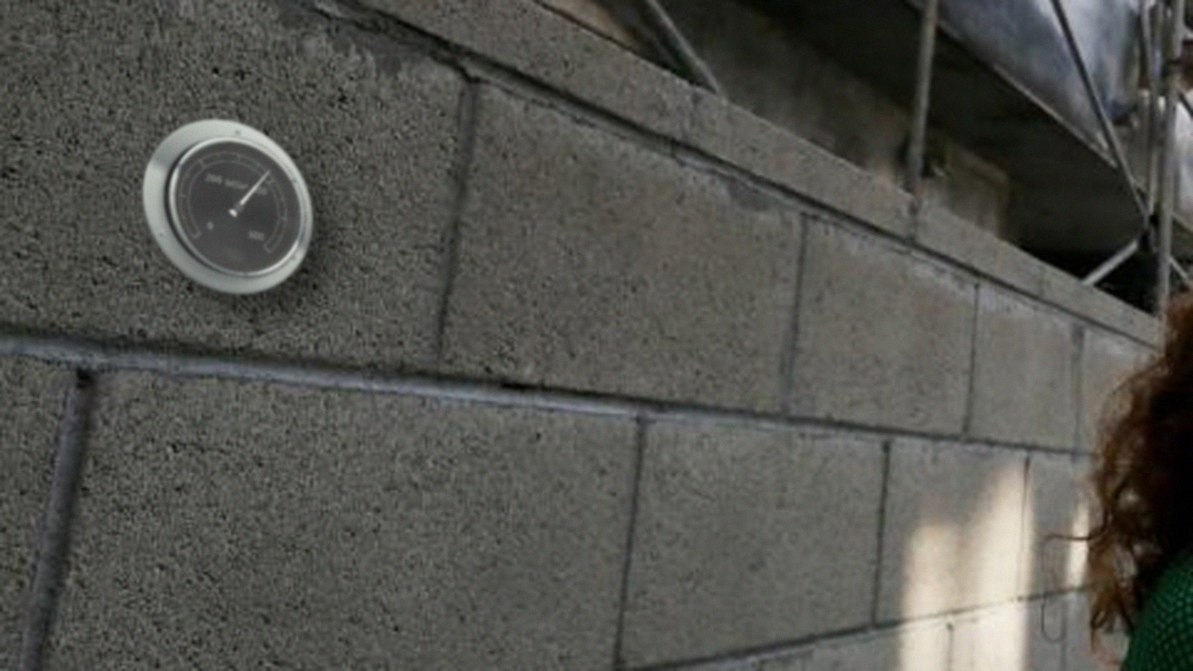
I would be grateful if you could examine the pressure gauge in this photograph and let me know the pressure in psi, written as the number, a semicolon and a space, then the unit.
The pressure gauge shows 375; psi
